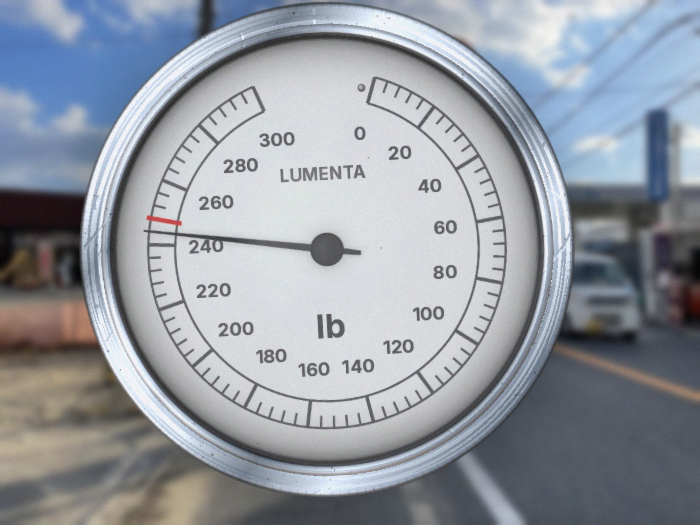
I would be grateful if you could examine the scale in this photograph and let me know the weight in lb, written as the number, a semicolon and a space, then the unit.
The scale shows 244; lb
